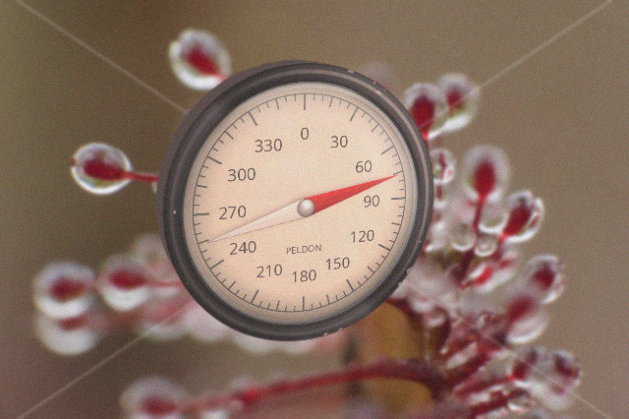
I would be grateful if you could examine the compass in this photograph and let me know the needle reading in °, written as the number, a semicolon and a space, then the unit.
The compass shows 75; °
